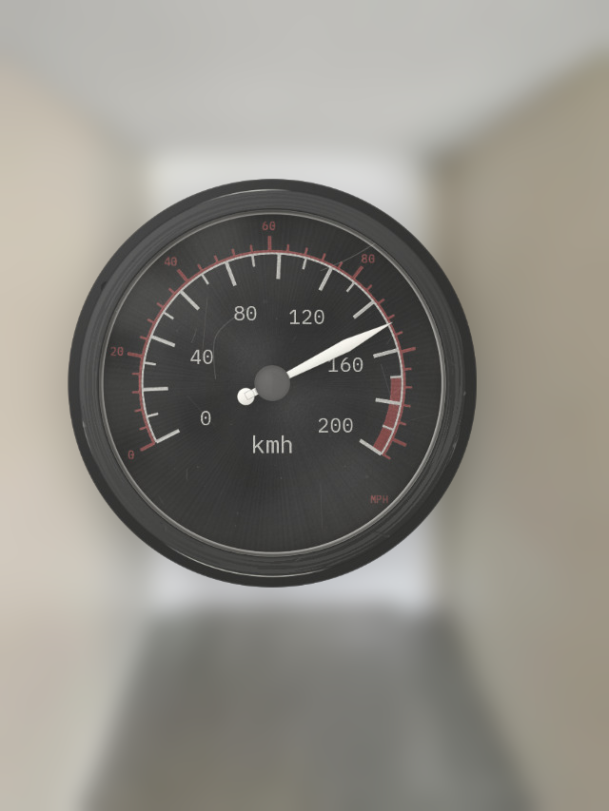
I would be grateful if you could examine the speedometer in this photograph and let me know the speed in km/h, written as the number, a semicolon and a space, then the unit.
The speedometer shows 150; km/h
